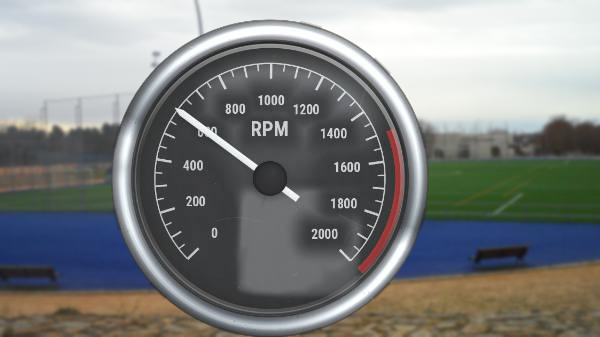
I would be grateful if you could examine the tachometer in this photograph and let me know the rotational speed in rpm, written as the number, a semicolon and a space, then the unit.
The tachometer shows 600; rpm
